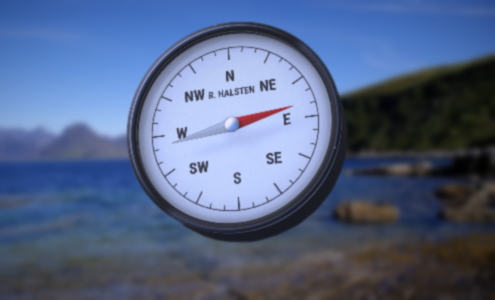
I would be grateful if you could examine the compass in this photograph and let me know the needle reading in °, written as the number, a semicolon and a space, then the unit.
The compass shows 80; °
